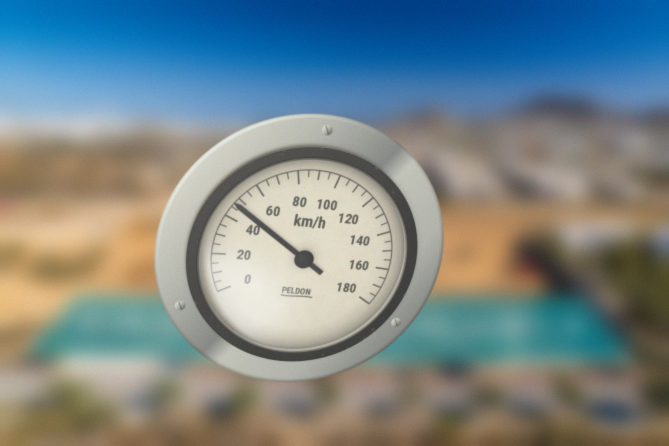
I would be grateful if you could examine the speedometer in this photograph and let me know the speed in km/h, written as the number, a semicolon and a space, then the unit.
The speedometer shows 47.5; km/h
